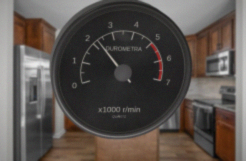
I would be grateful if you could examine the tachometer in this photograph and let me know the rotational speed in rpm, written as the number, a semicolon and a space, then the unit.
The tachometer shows 2250; rpm
